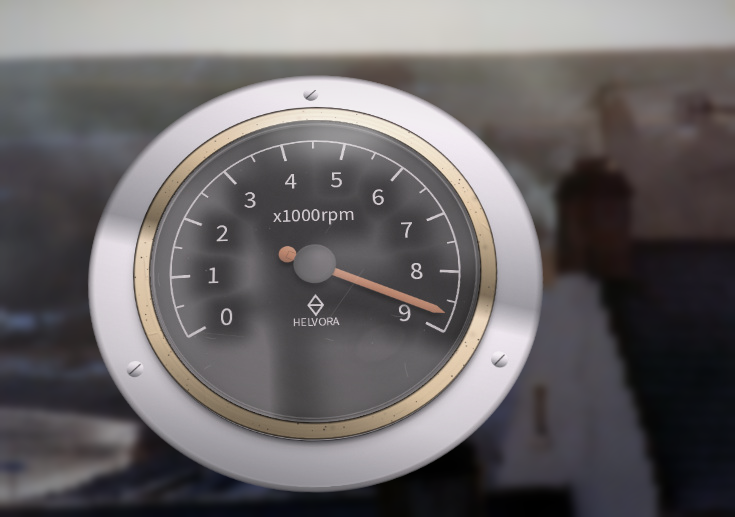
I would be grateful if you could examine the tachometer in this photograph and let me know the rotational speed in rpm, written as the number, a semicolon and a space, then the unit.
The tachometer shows 8750; rpm
